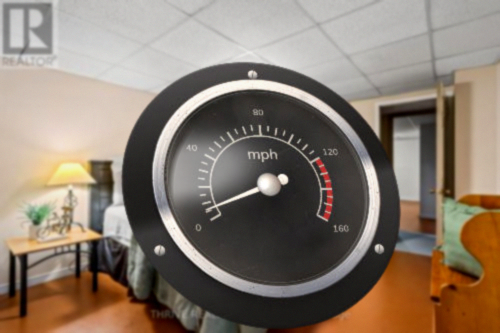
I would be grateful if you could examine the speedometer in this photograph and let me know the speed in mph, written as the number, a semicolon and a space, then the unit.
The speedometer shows 5; mph
